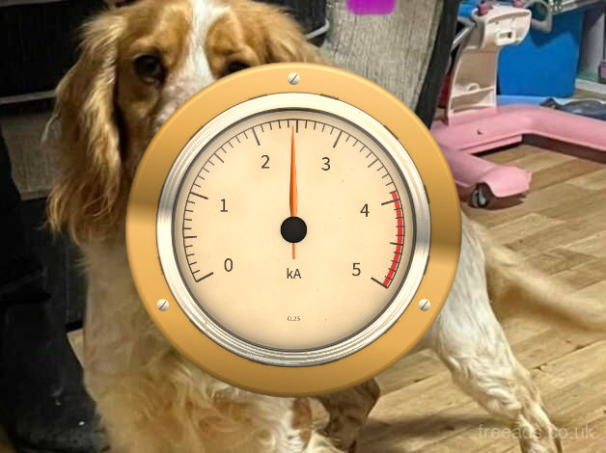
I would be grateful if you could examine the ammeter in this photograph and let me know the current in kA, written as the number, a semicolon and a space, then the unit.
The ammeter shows 2.45; kA
